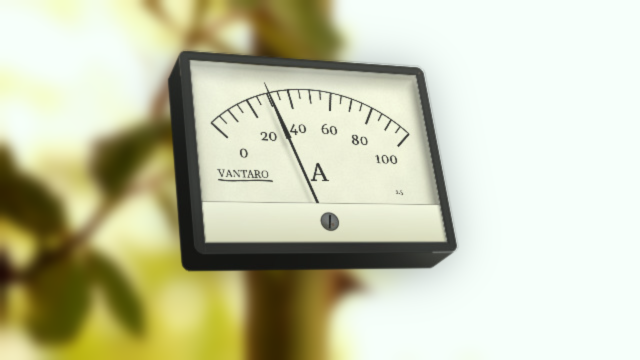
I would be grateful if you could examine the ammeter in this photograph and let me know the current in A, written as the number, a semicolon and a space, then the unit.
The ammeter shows 30; A
